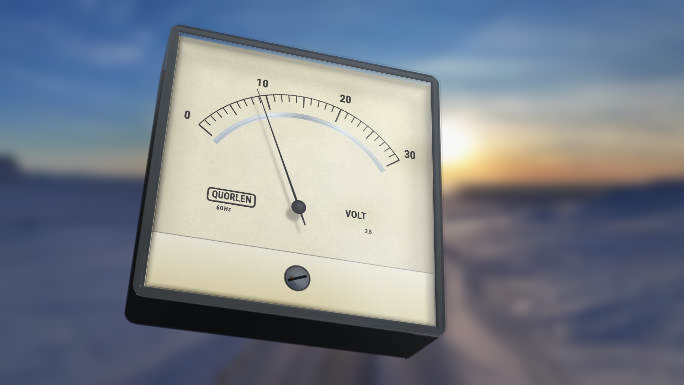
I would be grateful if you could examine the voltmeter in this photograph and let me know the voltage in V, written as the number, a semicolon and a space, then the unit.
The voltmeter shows 9; V
